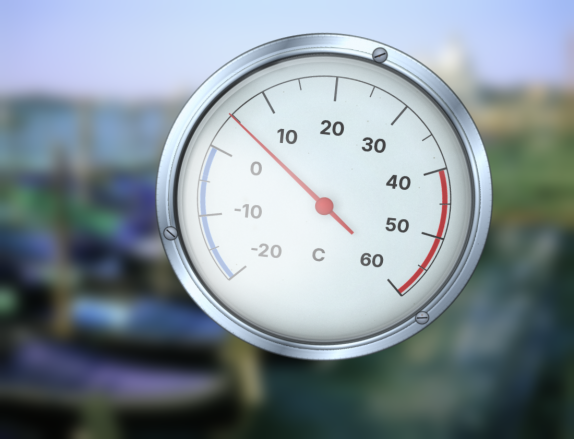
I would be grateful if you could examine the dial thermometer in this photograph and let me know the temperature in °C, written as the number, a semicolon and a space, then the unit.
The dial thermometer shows 5; °C
